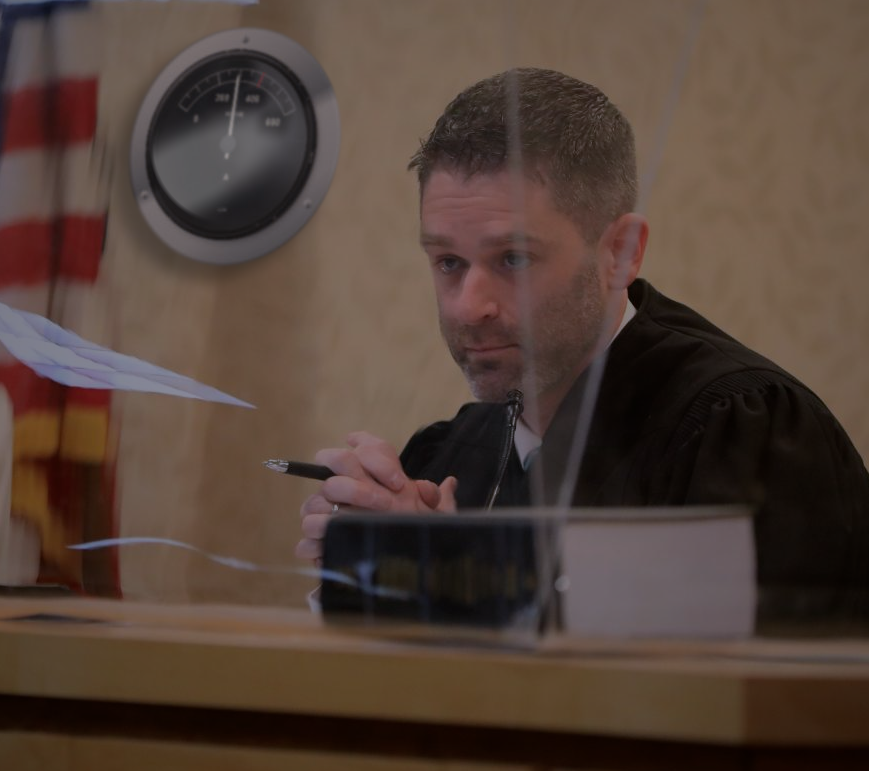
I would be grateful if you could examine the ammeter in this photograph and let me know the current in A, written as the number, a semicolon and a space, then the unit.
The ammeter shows 300; A
